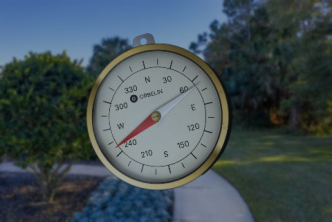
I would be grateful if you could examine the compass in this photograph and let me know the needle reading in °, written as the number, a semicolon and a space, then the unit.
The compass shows 247.5; °
